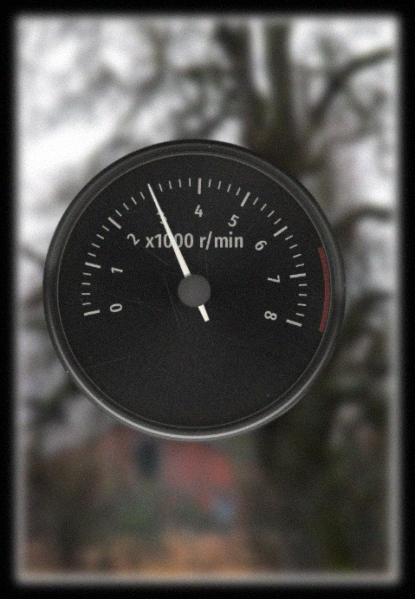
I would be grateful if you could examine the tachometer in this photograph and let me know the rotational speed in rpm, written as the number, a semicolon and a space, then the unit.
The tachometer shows 3000; rpm
